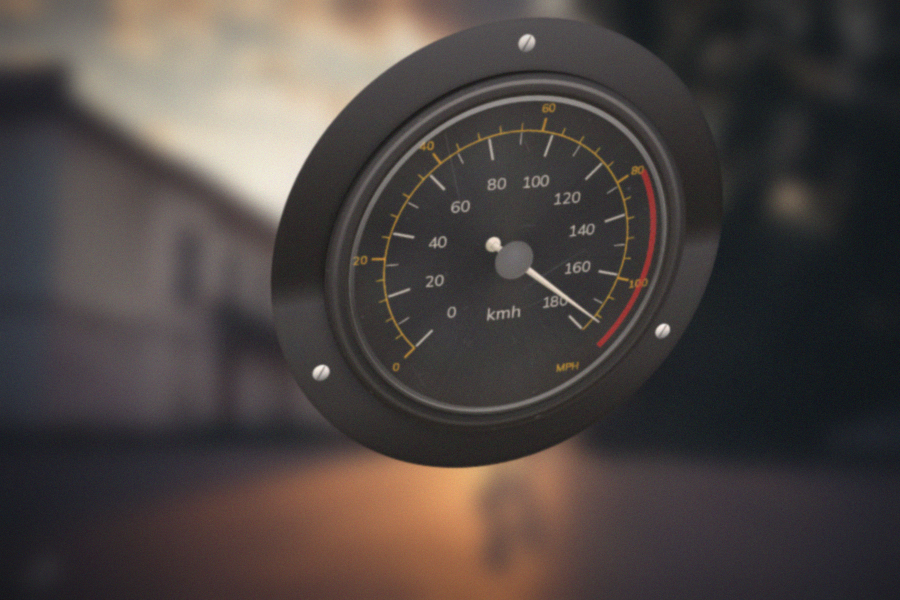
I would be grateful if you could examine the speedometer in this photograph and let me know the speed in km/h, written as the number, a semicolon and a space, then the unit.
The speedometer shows 175; km/h
